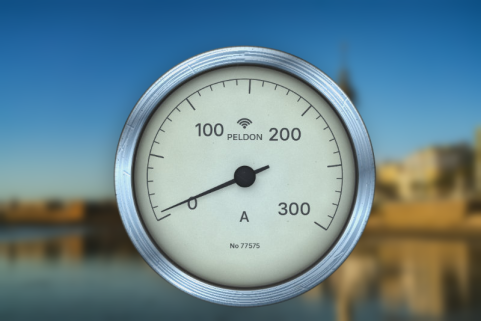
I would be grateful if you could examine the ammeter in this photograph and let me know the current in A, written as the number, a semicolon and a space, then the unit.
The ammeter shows 5; A
